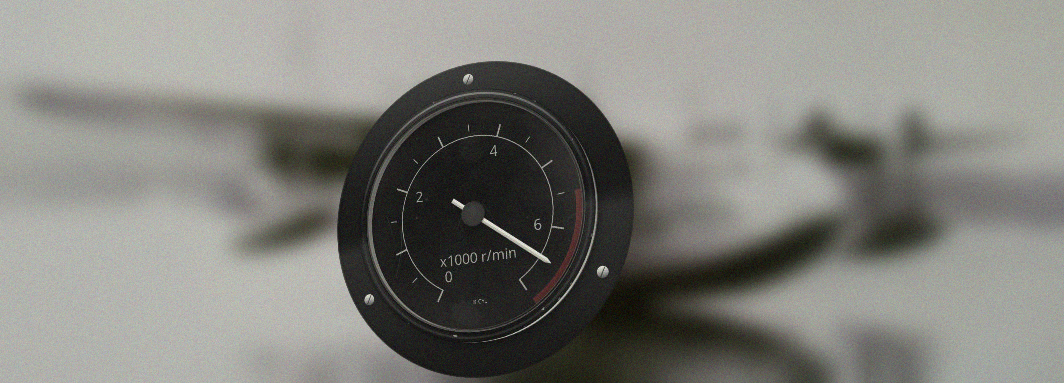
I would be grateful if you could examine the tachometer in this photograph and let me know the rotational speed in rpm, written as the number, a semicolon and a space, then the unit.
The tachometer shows 6500; rpm
